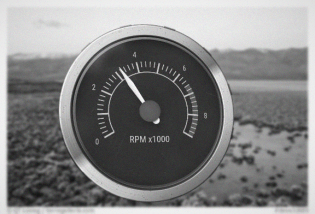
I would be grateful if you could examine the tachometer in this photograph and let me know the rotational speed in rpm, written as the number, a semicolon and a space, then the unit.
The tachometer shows 3200; rpm
